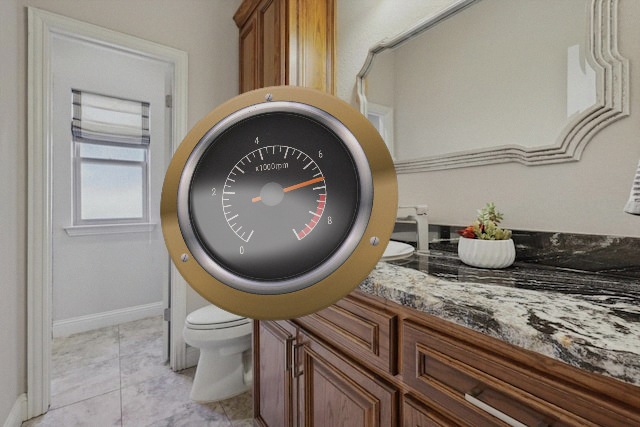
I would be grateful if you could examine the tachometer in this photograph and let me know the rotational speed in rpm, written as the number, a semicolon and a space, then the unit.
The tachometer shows 6750; rpm
